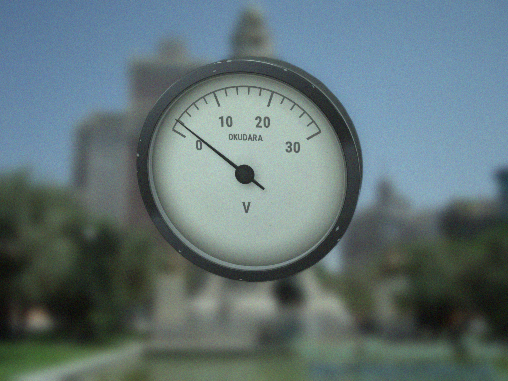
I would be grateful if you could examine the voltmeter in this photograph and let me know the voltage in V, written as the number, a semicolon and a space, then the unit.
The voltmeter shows 2; V
